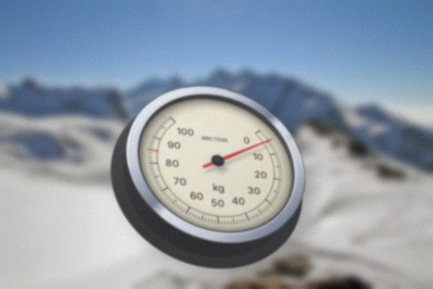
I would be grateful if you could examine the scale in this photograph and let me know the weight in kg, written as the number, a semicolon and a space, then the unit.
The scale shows 5; kg
